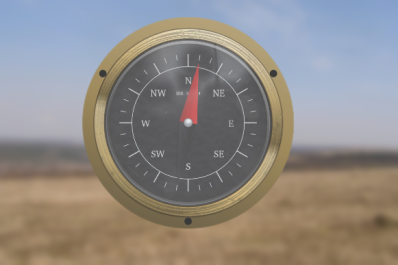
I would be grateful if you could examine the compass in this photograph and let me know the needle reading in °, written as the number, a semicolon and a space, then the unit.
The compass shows 10; °
